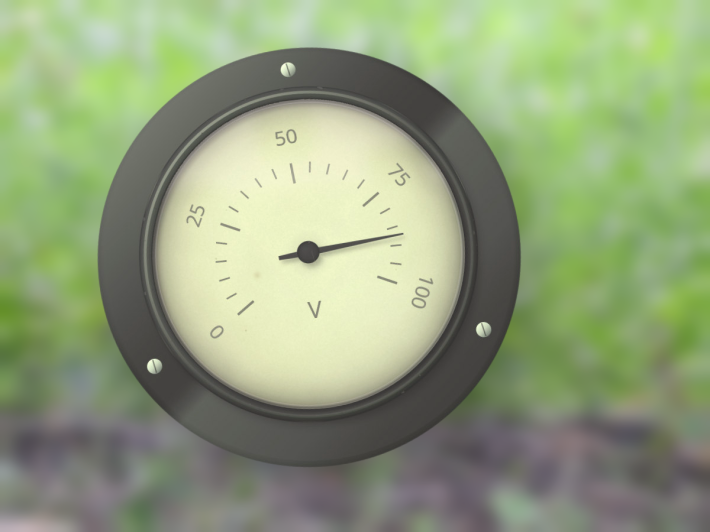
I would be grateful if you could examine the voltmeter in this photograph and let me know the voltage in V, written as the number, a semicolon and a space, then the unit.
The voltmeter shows 87.5; V
